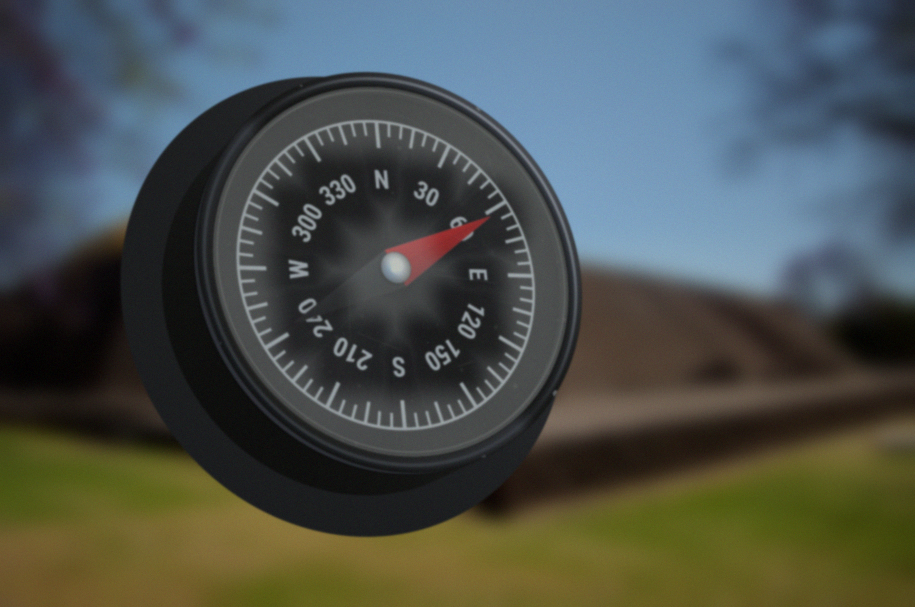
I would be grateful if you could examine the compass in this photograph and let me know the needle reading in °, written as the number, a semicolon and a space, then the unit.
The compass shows 62.5; °
